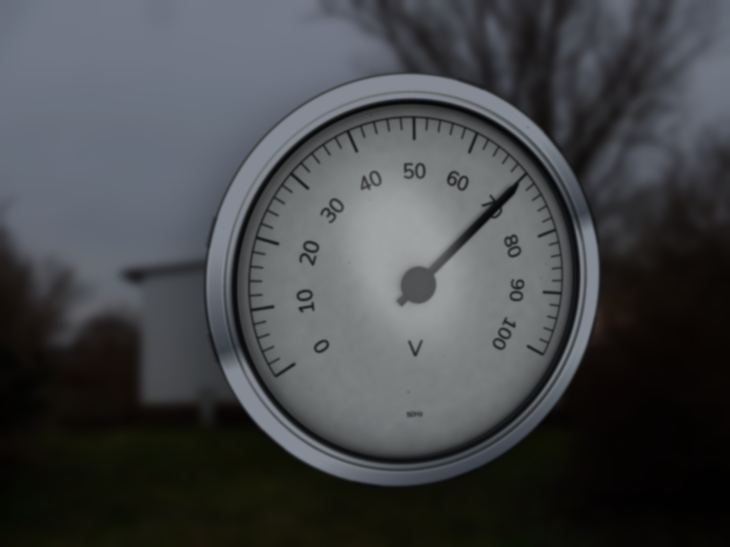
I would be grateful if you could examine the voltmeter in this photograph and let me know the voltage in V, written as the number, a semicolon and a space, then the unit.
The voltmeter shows 70; V
